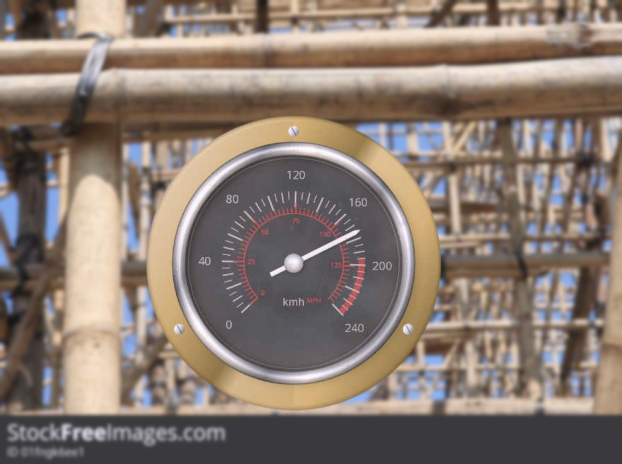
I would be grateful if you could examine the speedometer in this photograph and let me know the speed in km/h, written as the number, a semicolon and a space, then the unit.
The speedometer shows 175; km/h
